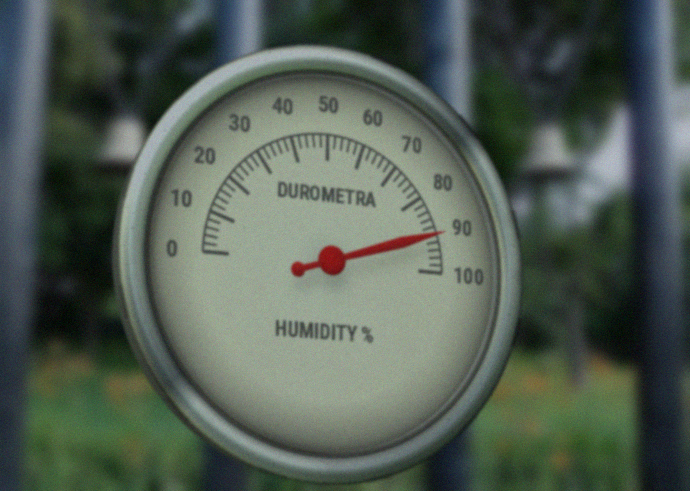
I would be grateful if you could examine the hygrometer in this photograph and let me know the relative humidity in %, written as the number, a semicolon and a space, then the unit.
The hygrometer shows 90; %
